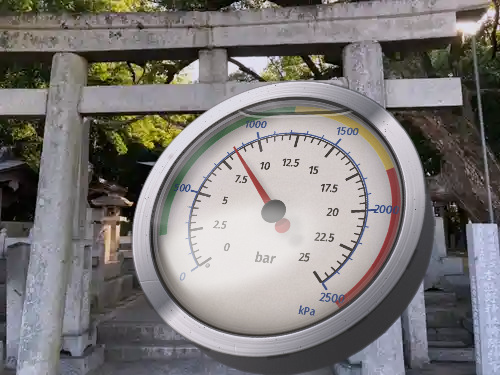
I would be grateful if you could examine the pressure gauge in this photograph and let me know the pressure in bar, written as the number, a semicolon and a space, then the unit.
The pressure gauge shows 8.5; bar
